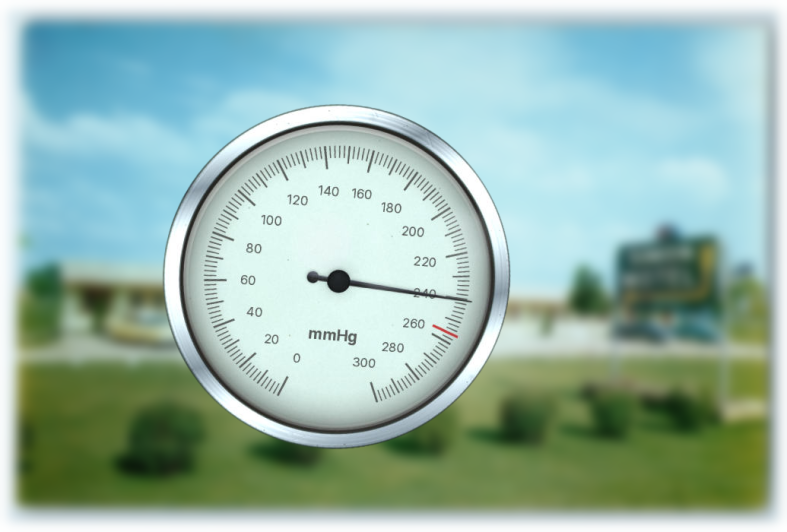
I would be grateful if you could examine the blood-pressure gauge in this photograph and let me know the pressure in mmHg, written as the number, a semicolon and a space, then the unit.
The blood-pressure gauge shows 240; mmHg
